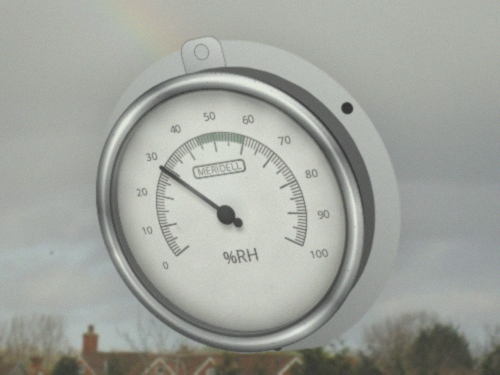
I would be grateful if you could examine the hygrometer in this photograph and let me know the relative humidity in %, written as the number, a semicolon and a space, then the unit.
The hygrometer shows 30; %
